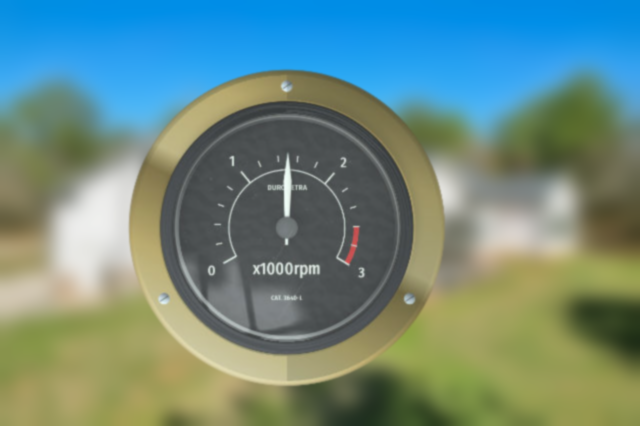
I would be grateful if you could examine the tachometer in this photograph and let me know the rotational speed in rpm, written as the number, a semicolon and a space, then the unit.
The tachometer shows 1500; rpm
